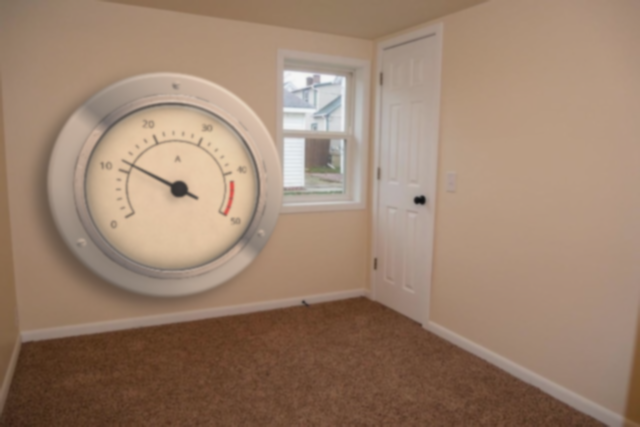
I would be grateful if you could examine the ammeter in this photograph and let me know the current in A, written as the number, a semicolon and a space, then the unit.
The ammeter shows 12; A
